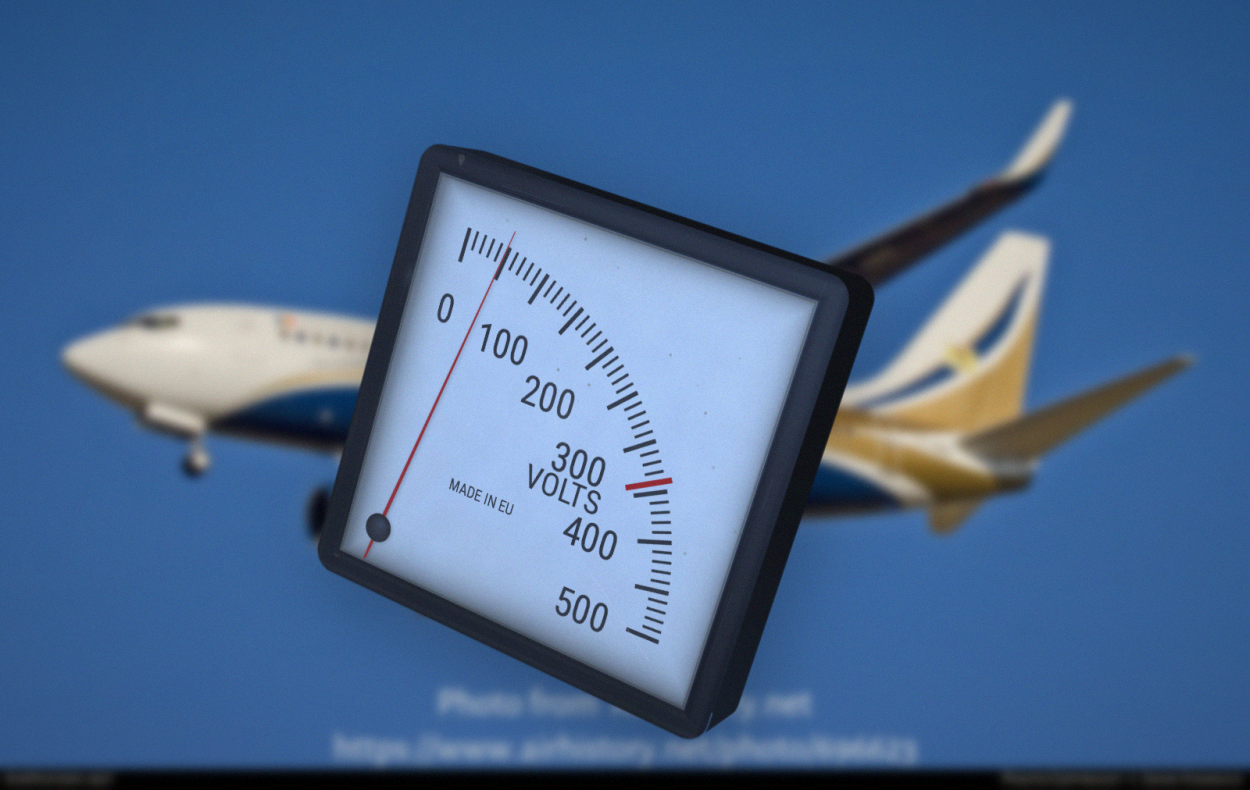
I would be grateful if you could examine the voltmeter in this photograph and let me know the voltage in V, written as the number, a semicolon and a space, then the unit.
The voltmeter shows 50; V
